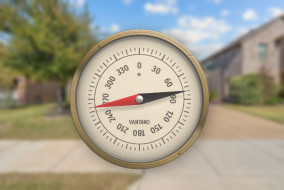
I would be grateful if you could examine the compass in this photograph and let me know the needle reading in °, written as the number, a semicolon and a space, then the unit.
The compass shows 260; °
